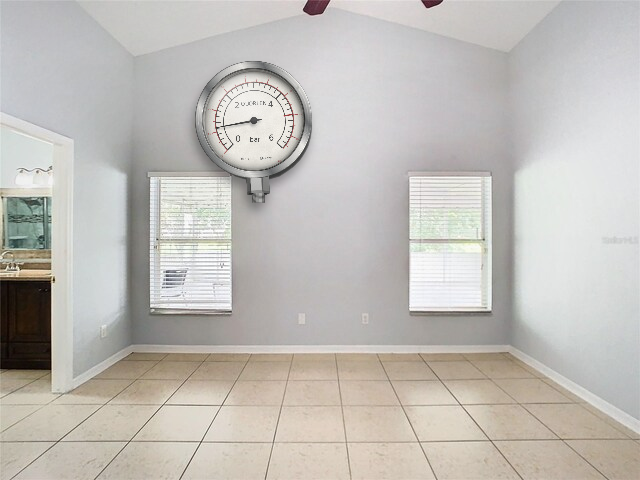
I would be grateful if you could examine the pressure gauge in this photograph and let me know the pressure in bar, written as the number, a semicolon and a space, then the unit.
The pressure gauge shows 0.8; bar
